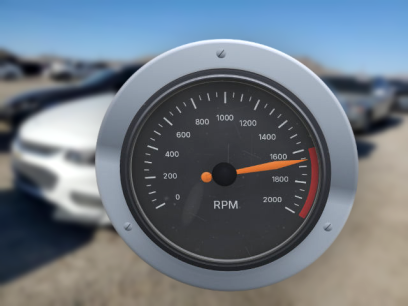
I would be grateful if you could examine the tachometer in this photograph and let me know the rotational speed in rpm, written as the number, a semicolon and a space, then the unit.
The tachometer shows 1650; rpm
